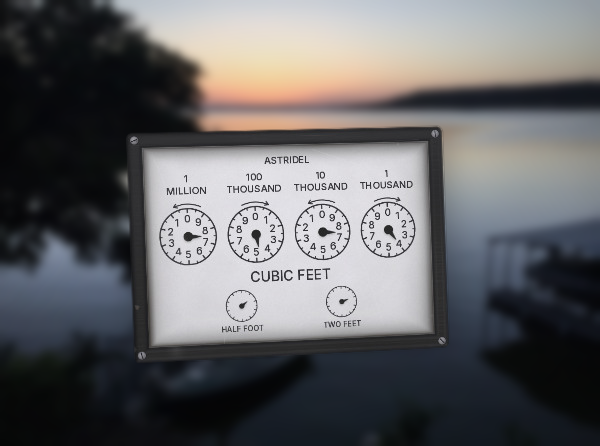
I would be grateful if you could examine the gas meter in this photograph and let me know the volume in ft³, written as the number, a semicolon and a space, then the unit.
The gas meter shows 747400; ft³
